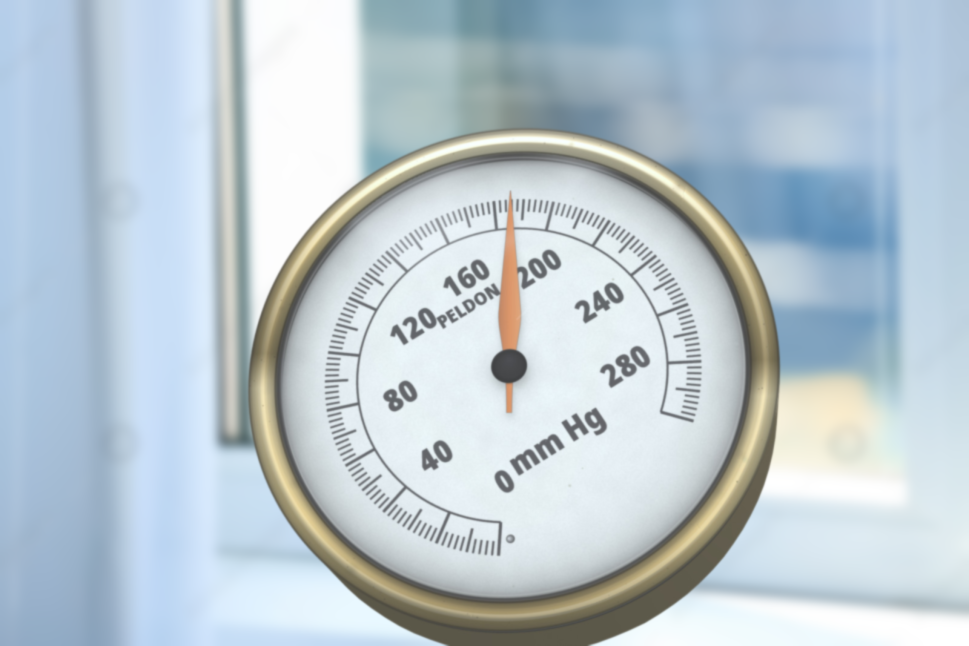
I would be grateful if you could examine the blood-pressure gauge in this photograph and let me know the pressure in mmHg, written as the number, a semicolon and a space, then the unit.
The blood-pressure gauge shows 186; mmHg
